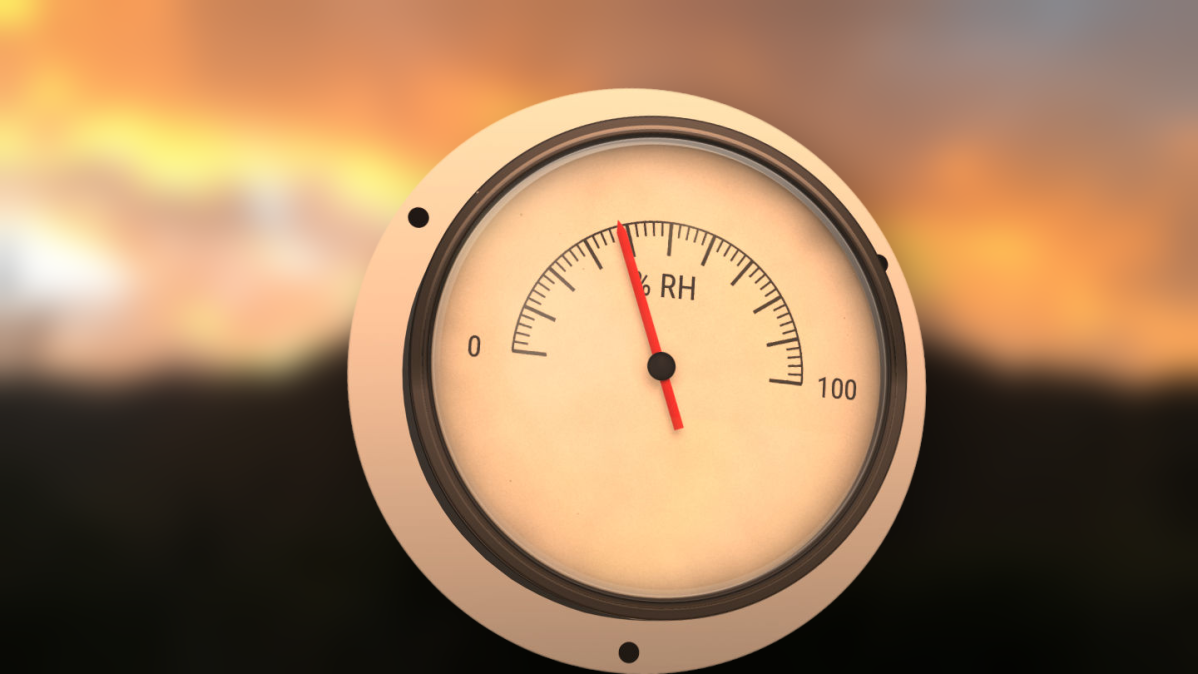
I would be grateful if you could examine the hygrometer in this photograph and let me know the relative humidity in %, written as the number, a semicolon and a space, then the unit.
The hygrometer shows 38; %
